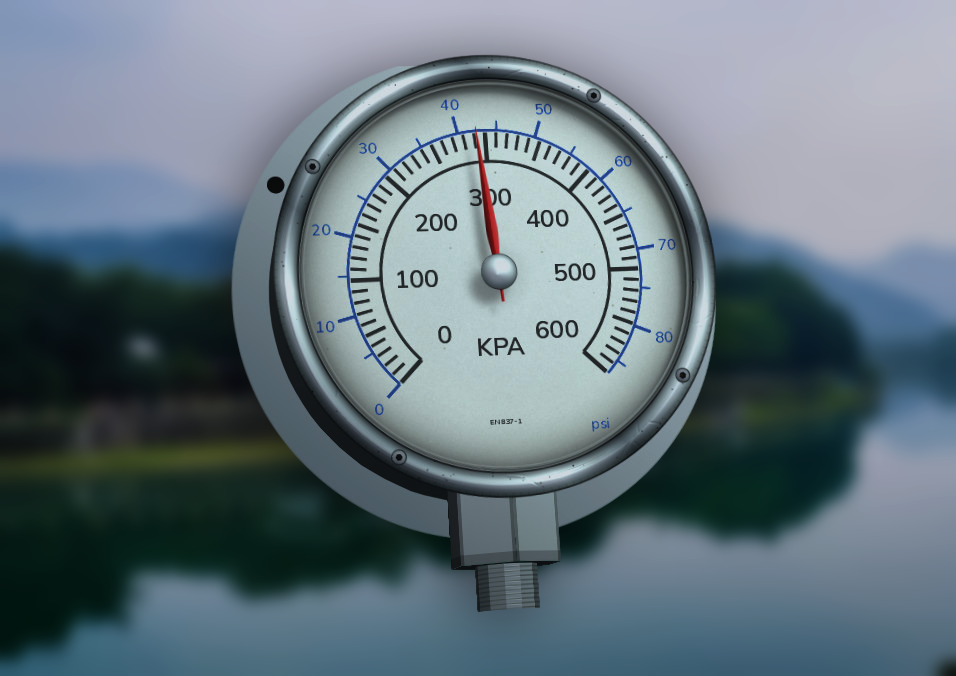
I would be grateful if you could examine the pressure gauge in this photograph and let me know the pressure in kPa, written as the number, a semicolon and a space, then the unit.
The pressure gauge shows 290; kPa
